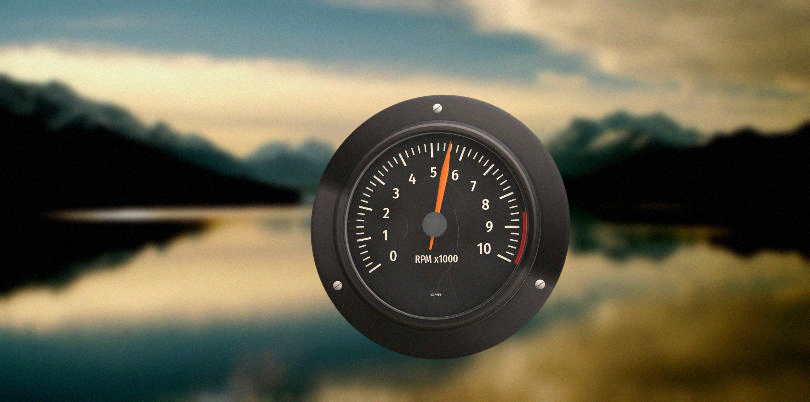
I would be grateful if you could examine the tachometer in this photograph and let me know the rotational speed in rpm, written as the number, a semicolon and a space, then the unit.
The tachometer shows 5600; rpm
